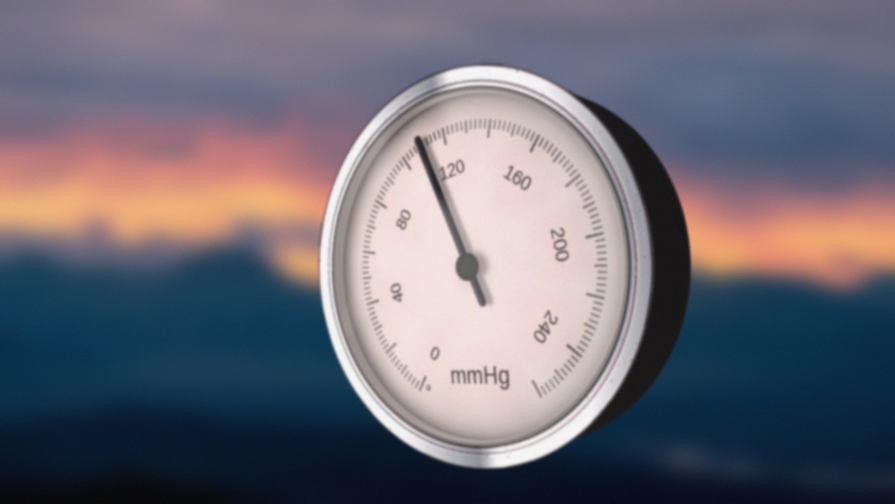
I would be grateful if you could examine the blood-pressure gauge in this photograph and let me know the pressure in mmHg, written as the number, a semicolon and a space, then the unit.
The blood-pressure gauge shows 110; mmHg
